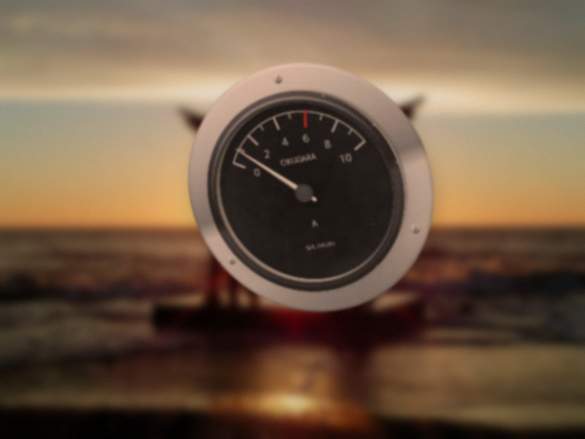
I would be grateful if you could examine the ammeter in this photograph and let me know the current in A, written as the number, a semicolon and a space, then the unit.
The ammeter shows 1; A
